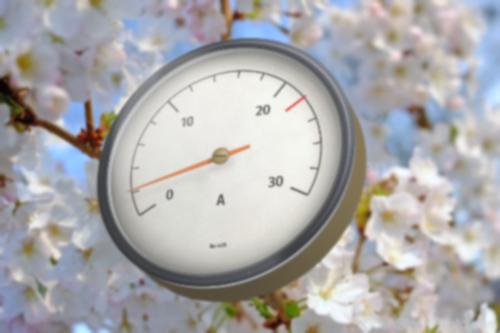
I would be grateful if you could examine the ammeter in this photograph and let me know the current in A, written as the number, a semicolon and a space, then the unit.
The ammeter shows 2; A
